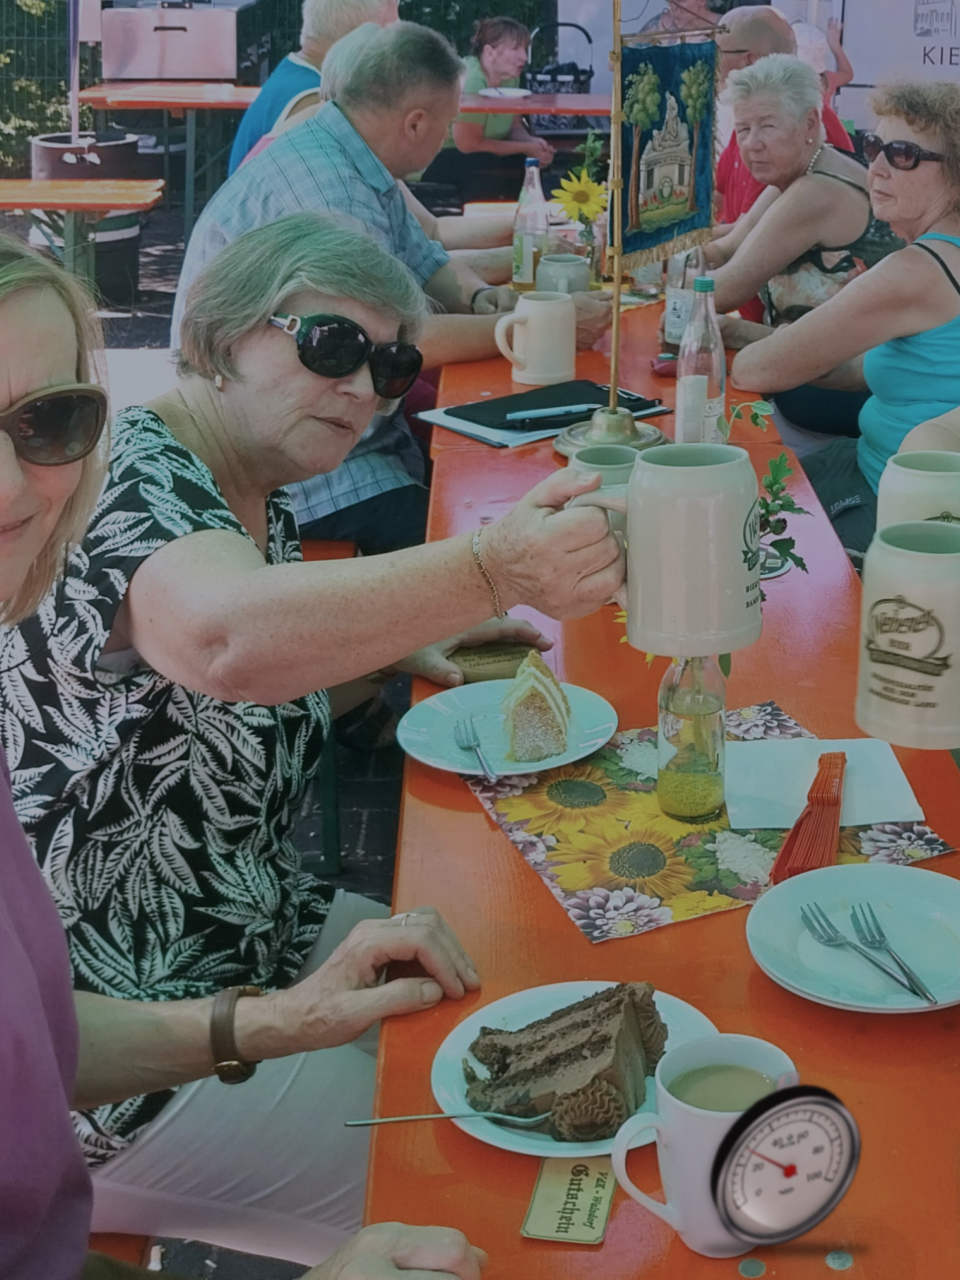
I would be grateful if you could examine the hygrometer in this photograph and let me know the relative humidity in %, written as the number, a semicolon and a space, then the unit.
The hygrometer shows 28; %
